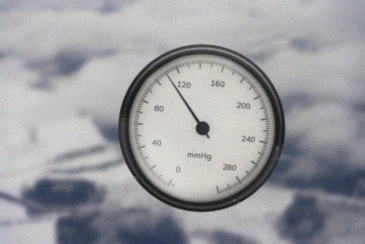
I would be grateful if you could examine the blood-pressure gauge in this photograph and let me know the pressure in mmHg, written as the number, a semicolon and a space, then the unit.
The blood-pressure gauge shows 110; mmHg
